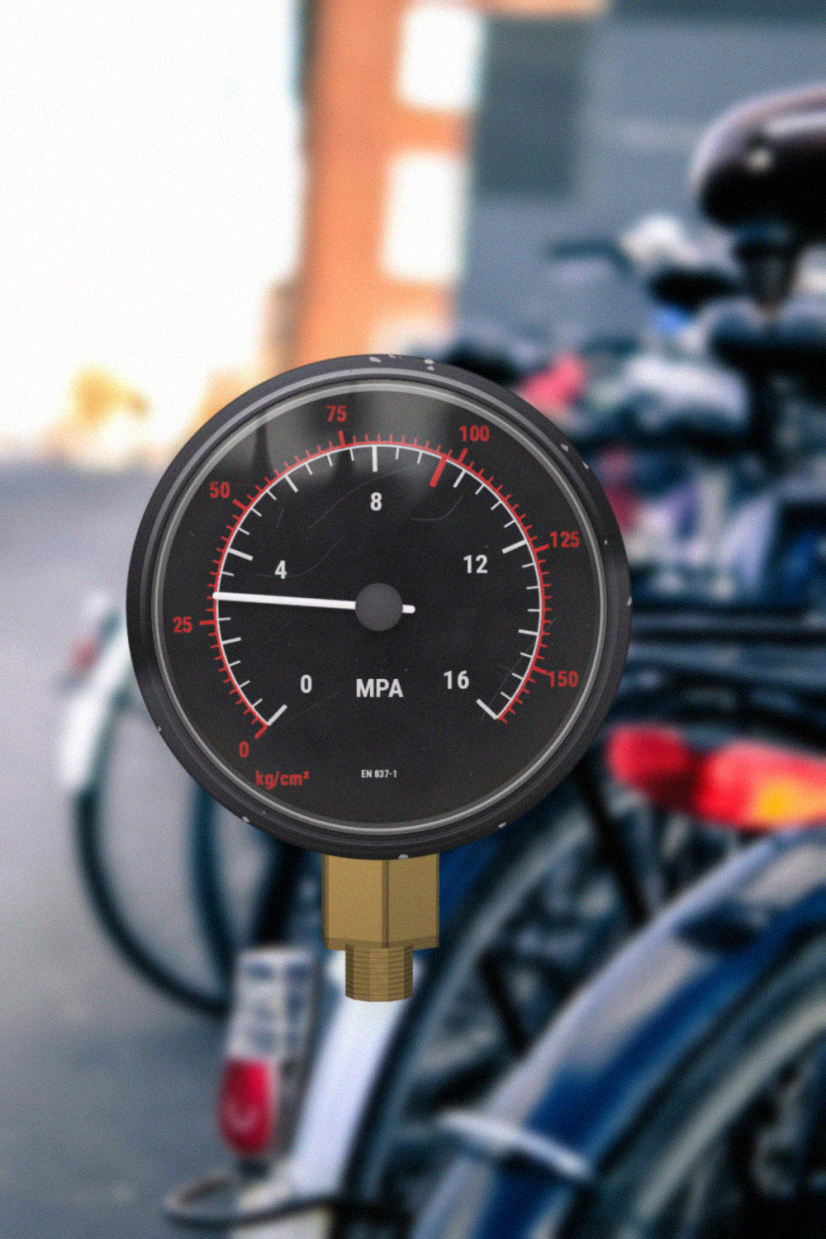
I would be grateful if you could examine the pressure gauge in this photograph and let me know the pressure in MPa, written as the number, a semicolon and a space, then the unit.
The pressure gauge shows 3; MPa
